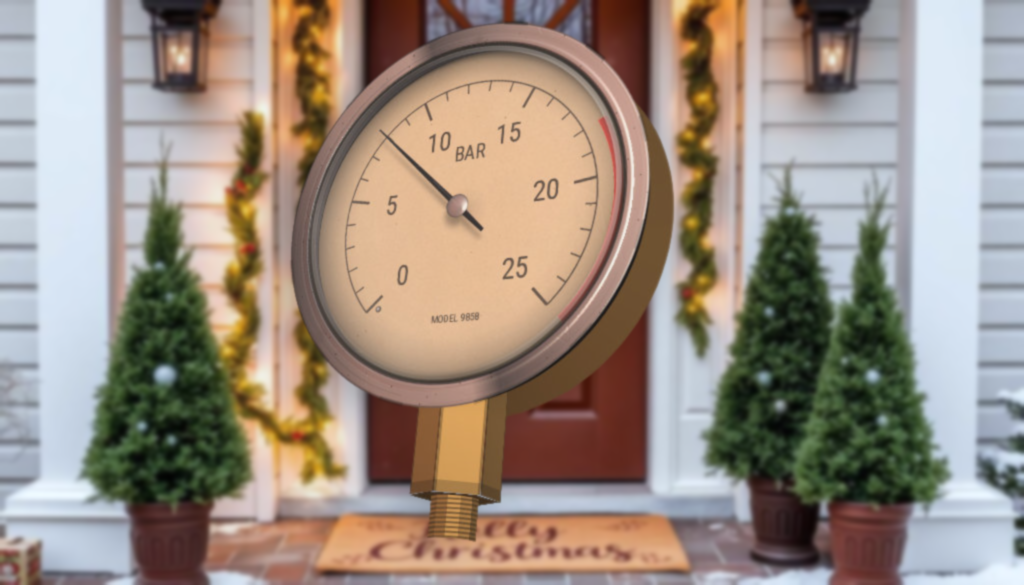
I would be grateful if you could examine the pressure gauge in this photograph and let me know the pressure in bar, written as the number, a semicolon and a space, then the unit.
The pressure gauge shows 8; bar
